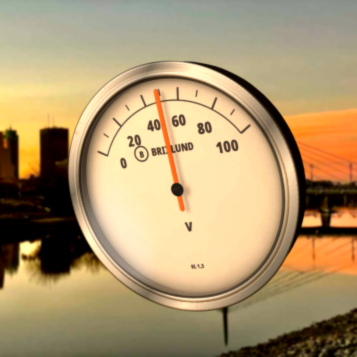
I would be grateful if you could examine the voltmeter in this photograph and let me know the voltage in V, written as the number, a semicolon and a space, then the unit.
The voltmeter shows 50; V
